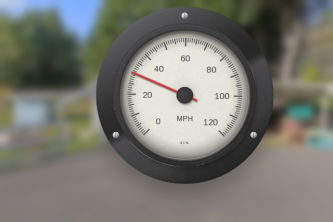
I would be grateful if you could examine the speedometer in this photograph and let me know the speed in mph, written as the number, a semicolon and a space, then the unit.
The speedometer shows 30; mph
